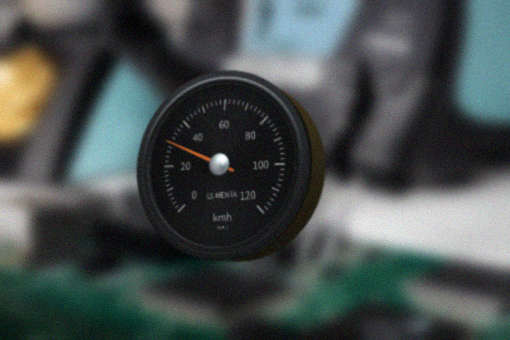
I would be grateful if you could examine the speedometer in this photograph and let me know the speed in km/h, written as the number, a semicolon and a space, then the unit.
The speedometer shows 30; km/h
